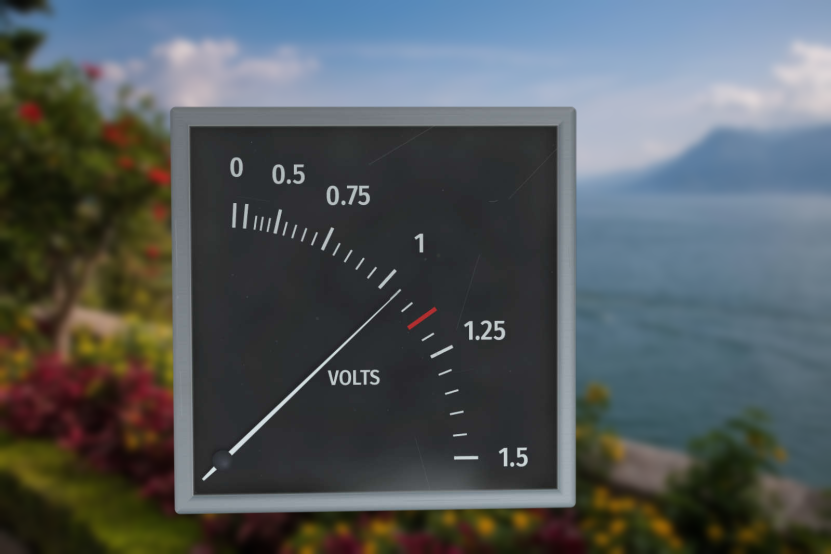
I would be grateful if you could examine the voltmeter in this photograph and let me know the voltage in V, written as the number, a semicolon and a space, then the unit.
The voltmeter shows 1.05; V
